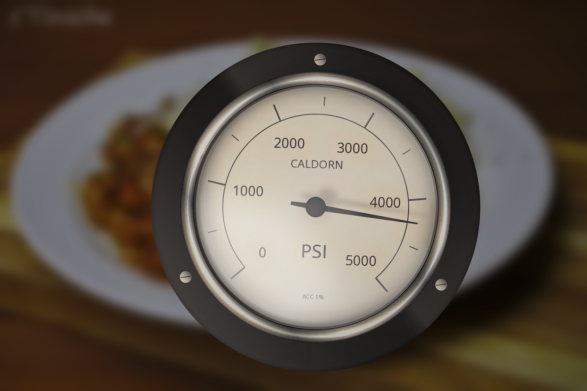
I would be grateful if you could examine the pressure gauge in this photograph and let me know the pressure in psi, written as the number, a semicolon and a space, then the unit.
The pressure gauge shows 4250; psi
